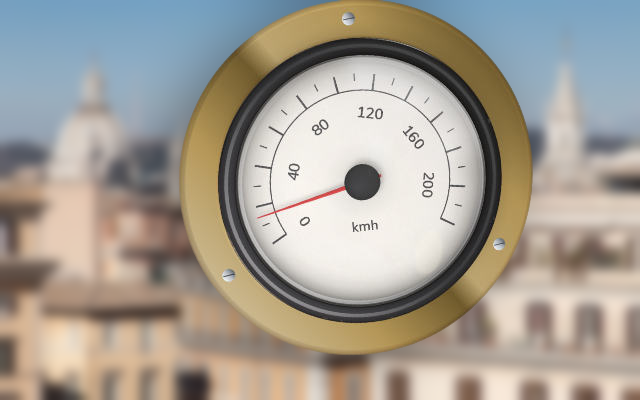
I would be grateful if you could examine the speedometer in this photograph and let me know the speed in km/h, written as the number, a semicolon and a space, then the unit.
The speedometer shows 15; km/h
